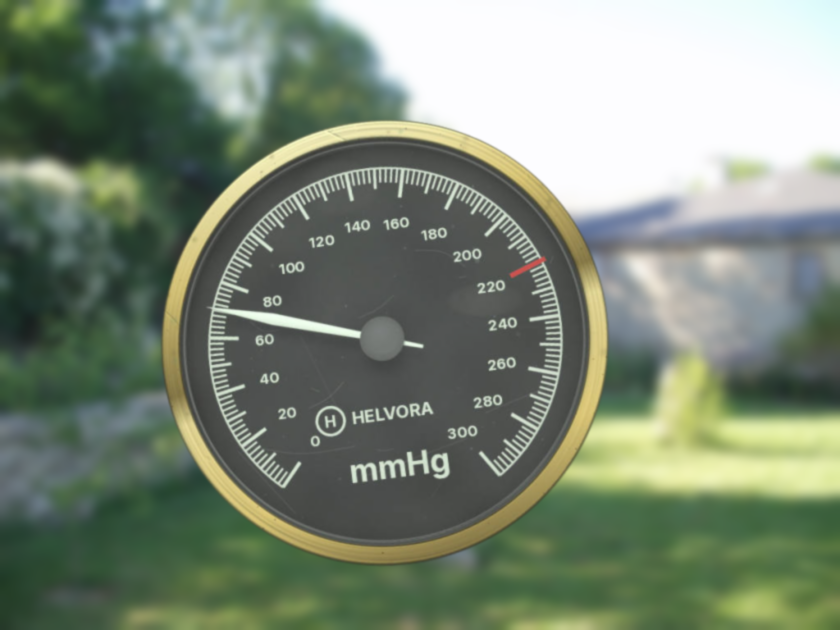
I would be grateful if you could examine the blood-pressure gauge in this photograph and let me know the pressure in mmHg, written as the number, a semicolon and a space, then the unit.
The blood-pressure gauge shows 70; mmHg
